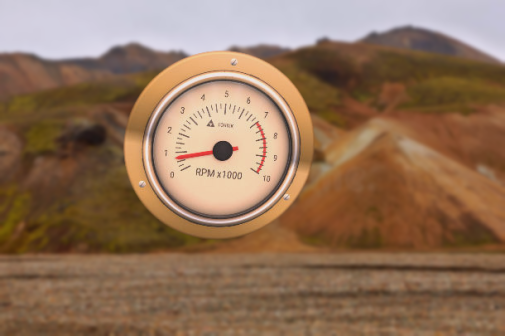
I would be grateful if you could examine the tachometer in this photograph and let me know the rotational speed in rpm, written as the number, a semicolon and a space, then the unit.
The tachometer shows 750; rpm
